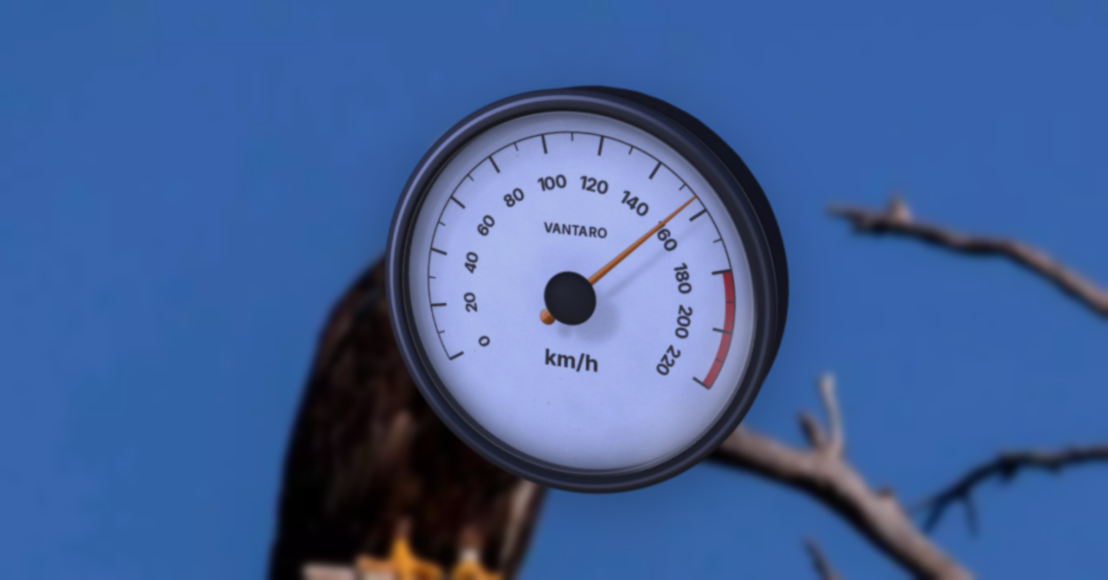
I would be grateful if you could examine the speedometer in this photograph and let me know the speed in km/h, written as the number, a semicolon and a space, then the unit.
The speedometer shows 155; km/h
